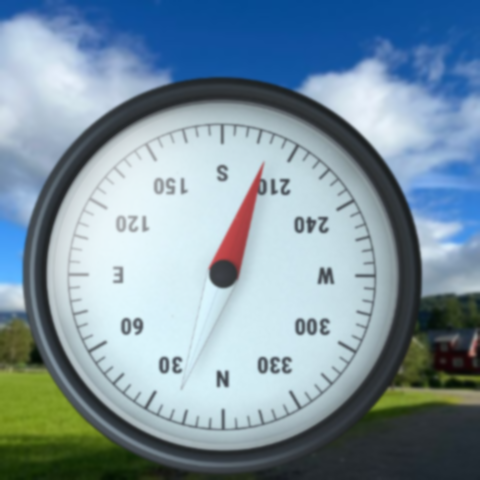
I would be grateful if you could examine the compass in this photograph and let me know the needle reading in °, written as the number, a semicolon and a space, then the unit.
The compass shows 200; °
